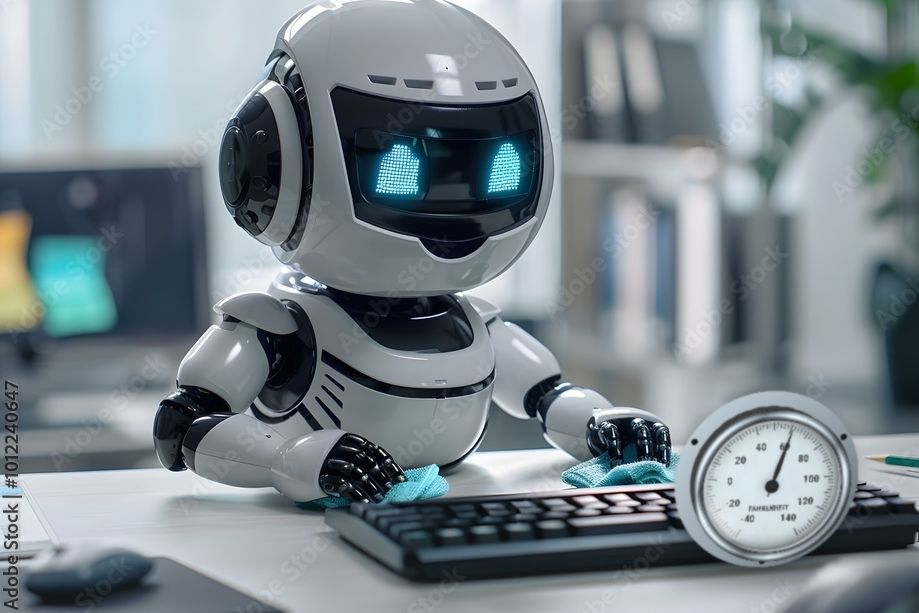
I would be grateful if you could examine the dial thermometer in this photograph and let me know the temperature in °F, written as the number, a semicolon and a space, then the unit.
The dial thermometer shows 60; °F
